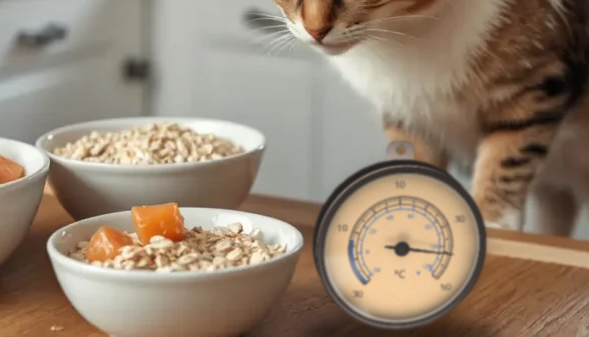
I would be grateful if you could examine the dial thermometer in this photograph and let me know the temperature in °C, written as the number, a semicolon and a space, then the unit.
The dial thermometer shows 40; °C
